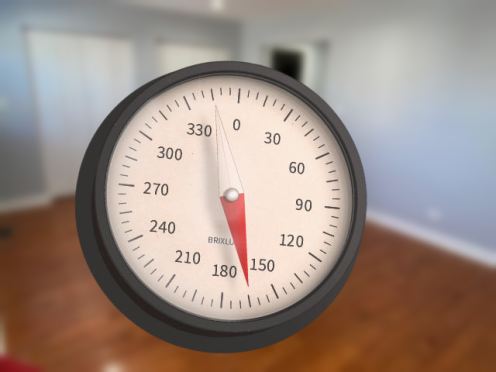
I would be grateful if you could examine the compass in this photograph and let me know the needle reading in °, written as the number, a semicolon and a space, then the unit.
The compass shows 165; °
